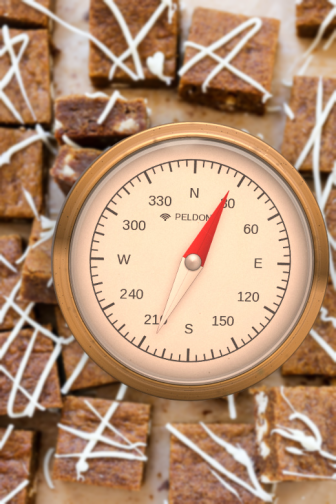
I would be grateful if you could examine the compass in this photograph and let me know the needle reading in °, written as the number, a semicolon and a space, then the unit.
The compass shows 25; °
